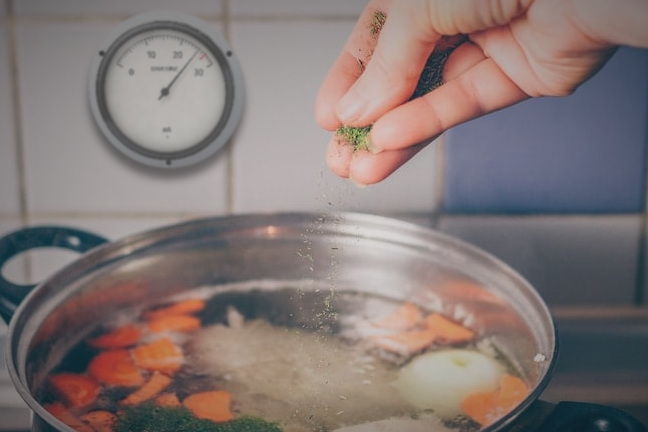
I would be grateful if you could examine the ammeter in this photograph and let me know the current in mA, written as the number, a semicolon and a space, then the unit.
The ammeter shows 25; mA
